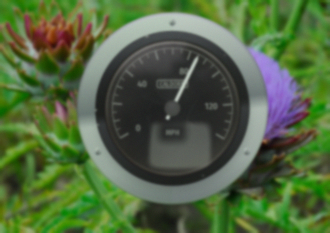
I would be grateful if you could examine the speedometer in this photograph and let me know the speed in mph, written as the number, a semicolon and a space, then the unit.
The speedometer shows 85; mph
